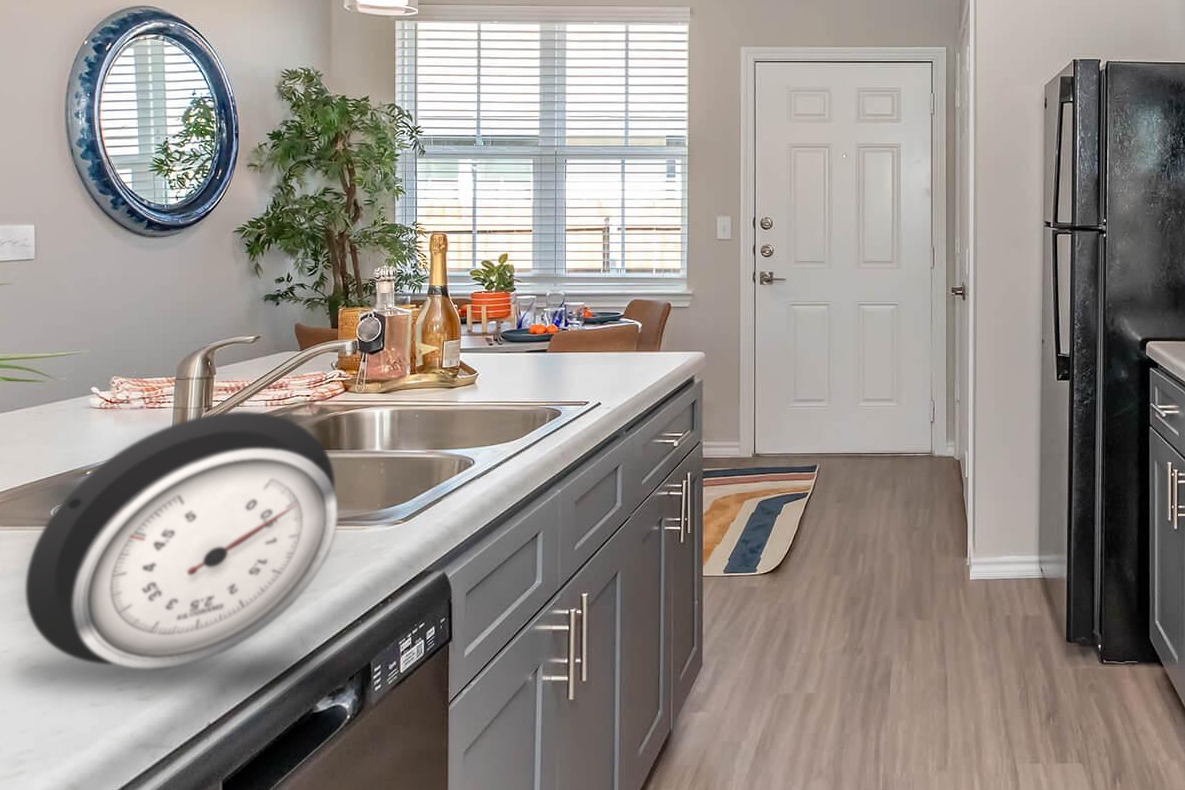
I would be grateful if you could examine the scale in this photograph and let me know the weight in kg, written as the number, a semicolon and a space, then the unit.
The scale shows 0.5; kg
